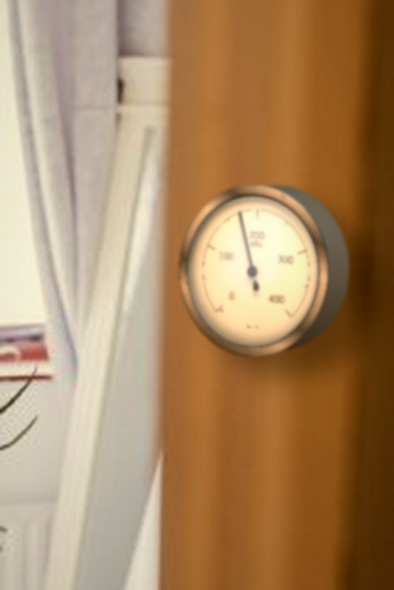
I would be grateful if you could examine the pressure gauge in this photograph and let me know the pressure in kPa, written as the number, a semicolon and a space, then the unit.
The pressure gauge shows 175; kPa
